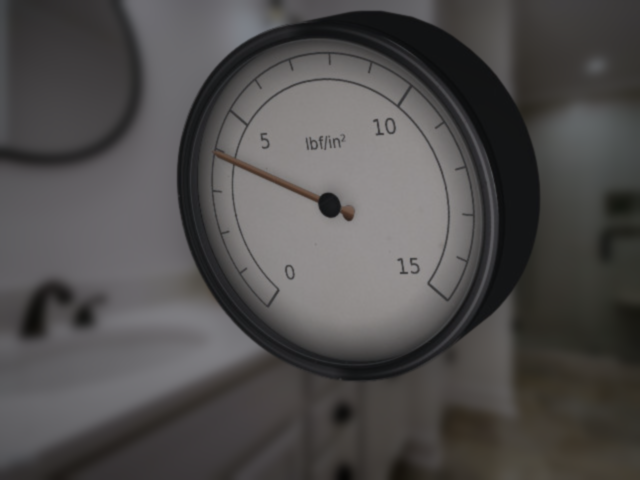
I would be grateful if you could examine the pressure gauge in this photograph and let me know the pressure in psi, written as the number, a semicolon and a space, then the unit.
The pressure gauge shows 4; psi
